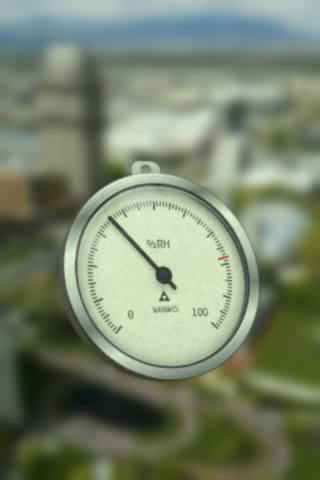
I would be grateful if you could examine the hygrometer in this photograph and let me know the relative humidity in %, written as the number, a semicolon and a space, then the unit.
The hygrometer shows 35; %
